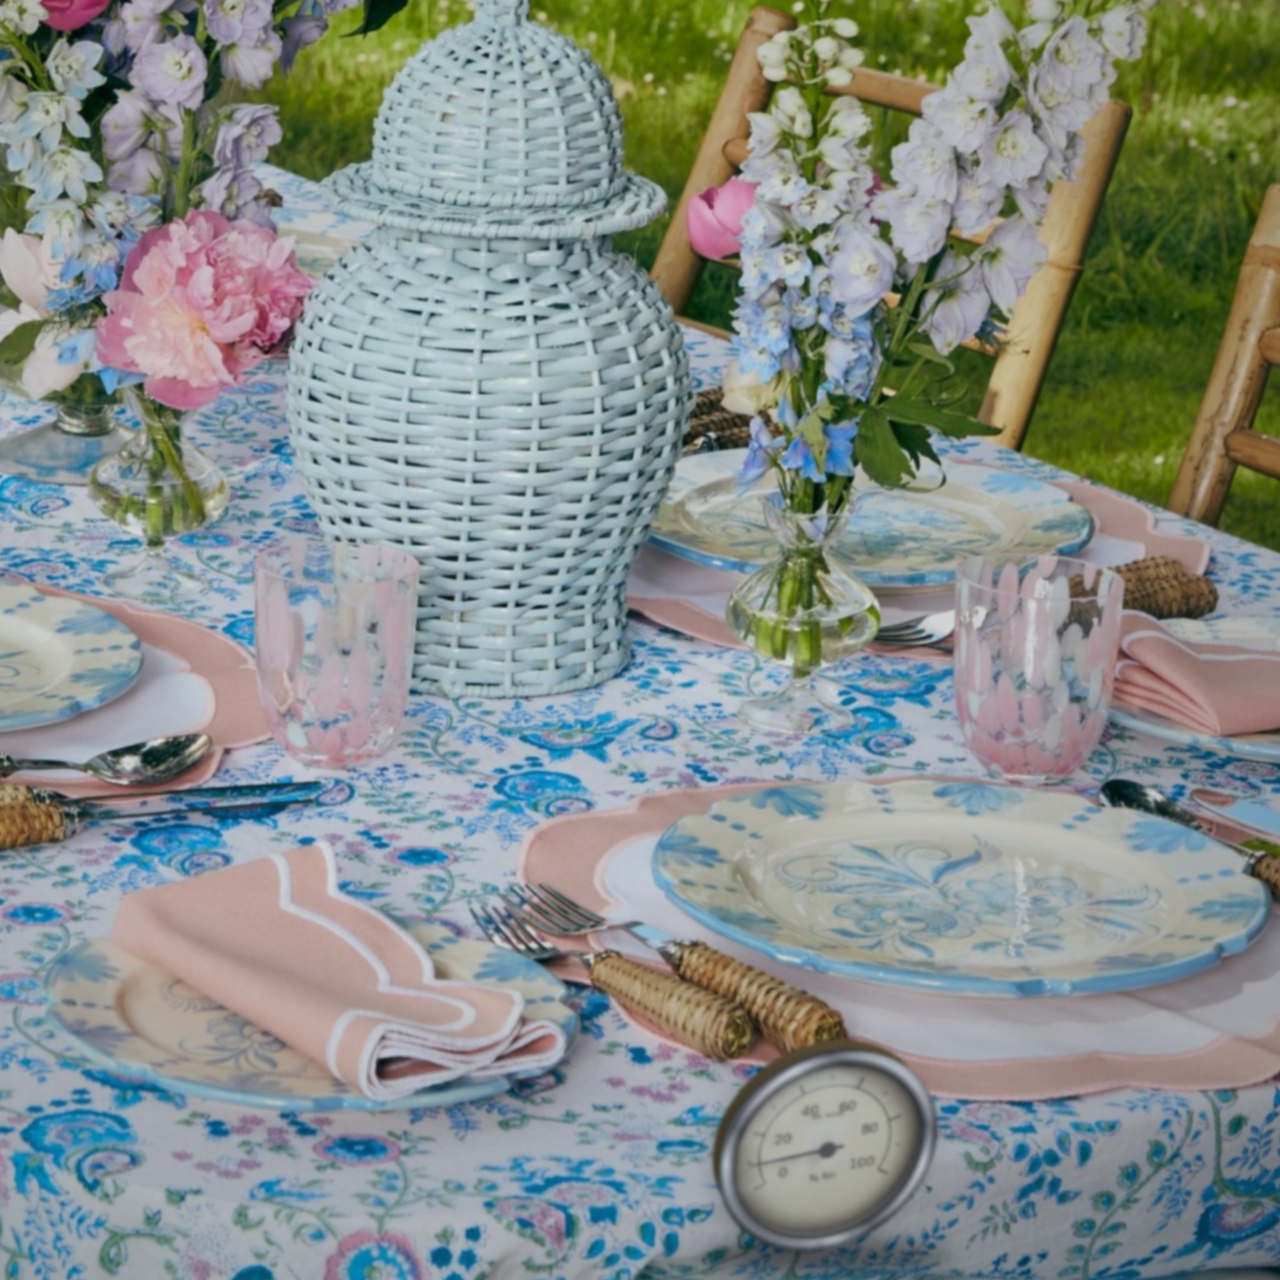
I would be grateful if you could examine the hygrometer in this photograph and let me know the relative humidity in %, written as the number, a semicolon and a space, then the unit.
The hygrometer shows 10; %
